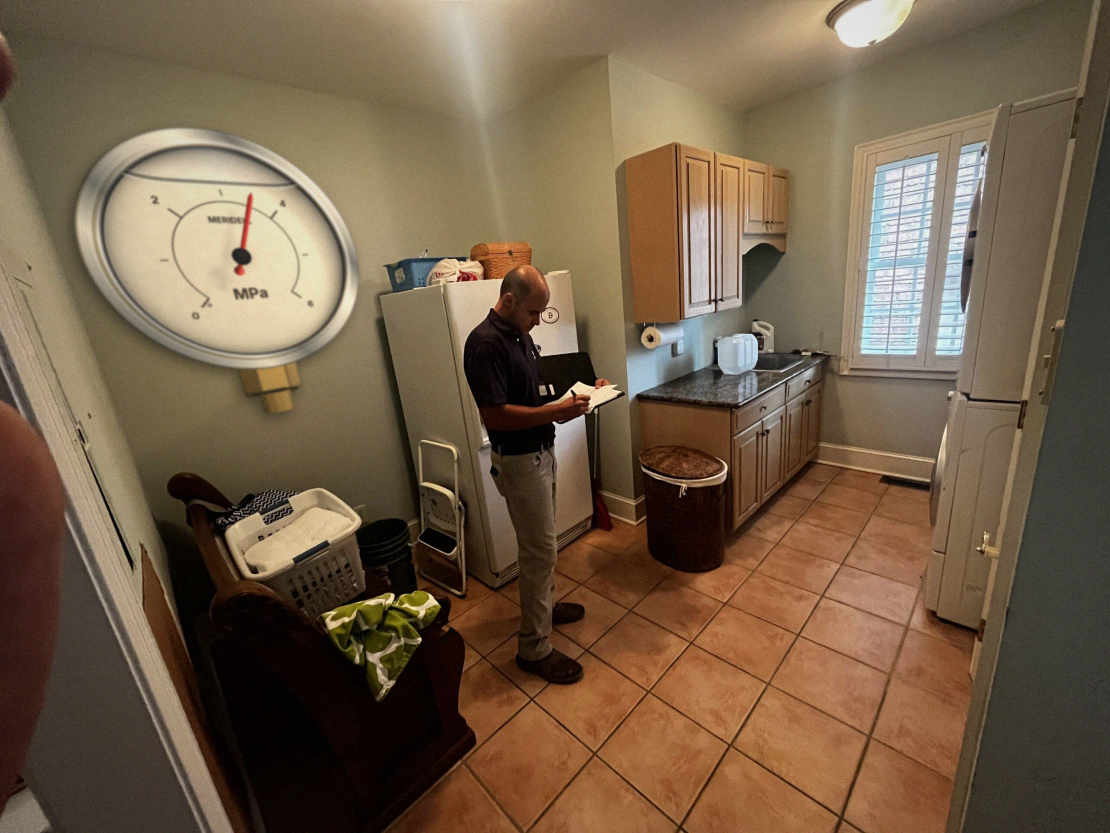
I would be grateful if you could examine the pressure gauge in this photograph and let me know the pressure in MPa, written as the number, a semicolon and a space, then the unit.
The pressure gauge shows 3.5; MPa
